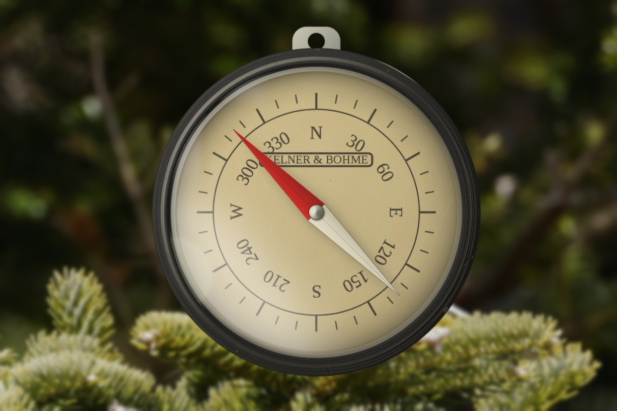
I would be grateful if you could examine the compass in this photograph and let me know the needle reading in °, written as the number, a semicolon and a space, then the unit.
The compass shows 315; °
